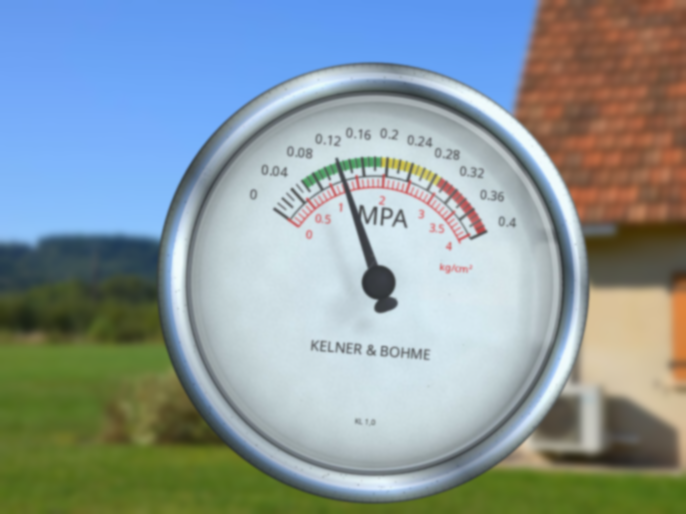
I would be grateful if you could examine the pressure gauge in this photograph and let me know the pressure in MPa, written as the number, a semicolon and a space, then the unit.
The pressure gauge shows 0.12; MPa
